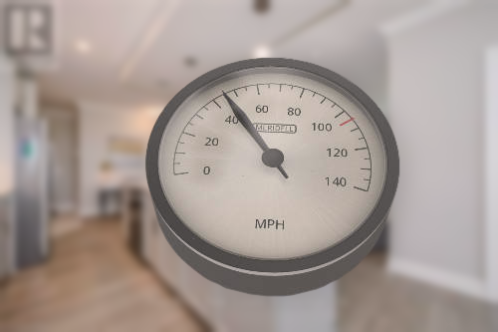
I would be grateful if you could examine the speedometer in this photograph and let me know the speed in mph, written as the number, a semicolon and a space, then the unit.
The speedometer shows 45; mph
